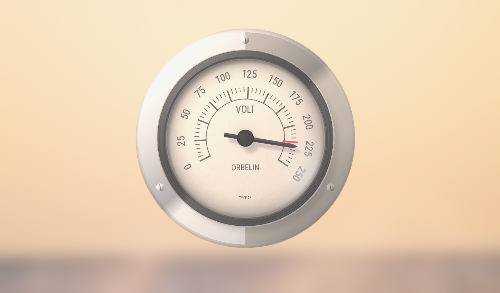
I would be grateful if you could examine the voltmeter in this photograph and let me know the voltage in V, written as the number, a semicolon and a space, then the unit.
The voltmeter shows 225; V
